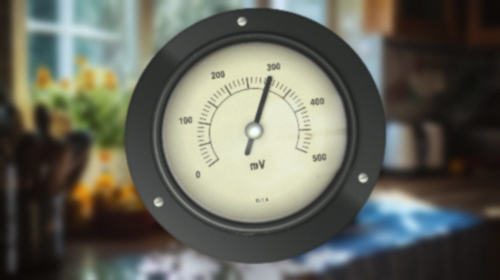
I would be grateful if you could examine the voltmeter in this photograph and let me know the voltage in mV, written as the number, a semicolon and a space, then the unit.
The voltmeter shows 300; mV
